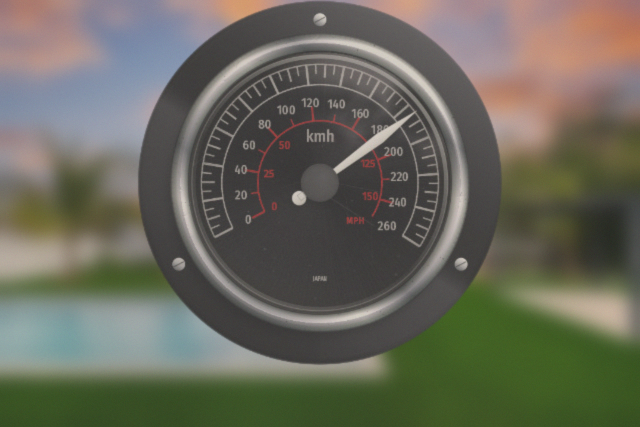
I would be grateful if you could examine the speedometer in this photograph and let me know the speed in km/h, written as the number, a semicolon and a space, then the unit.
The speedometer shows 185; km/h
